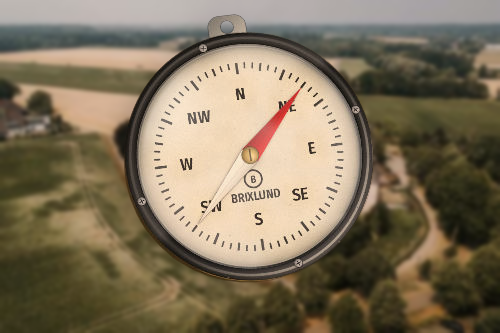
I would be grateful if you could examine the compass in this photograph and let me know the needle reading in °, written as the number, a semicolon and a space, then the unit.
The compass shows 45; °
